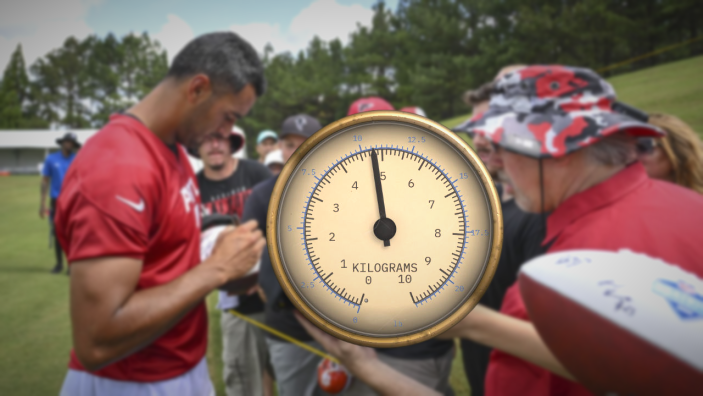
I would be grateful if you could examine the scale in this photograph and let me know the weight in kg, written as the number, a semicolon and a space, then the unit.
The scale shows 4.8; kg
